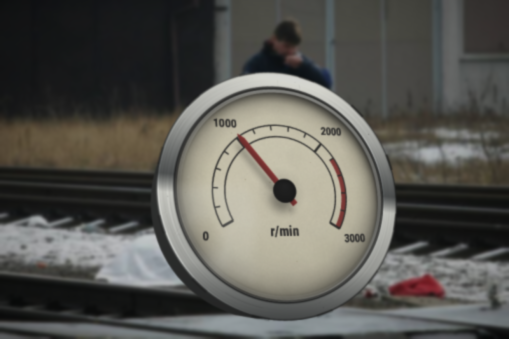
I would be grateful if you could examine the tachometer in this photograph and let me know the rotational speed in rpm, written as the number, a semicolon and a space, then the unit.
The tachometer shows 1000; rpm
